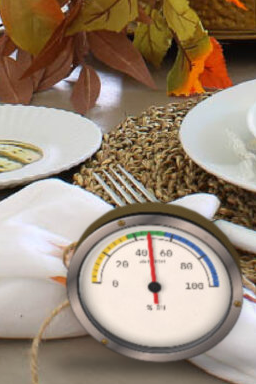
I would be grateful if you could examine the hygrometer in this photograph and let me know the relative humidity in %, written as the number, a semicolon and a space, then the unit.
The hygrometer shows 48; %
